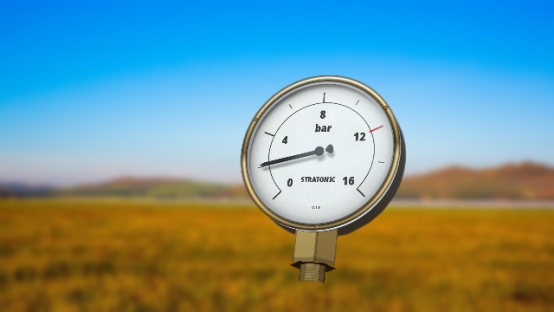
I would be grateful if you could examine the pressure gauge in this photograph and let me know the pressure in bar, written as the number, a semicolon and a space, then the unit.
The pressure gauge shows 2; bar
